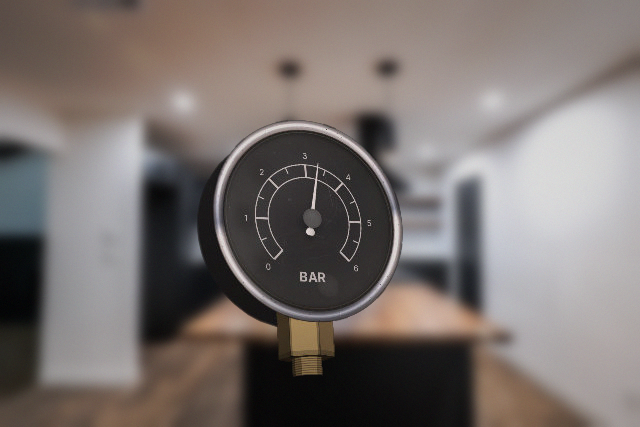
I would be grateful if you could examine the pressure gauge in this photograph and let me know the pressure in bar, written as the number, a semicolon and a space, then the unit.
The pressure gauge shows 3.25; bar
